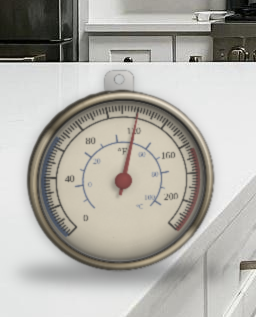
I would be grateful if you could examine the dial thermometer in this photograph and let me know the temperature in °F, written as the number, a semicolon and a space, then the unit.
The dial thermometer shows 120; °F
